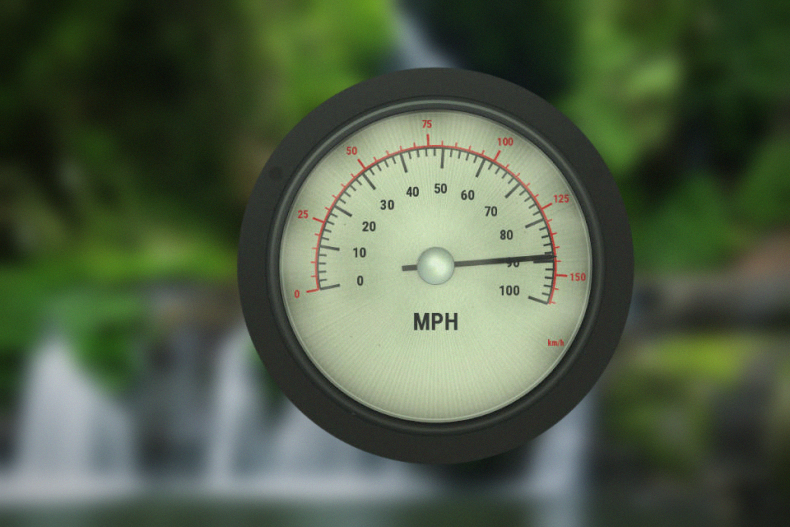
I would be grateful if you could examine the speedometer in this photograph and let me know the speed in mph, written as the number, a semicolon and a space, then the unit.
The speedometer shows 89; mph
